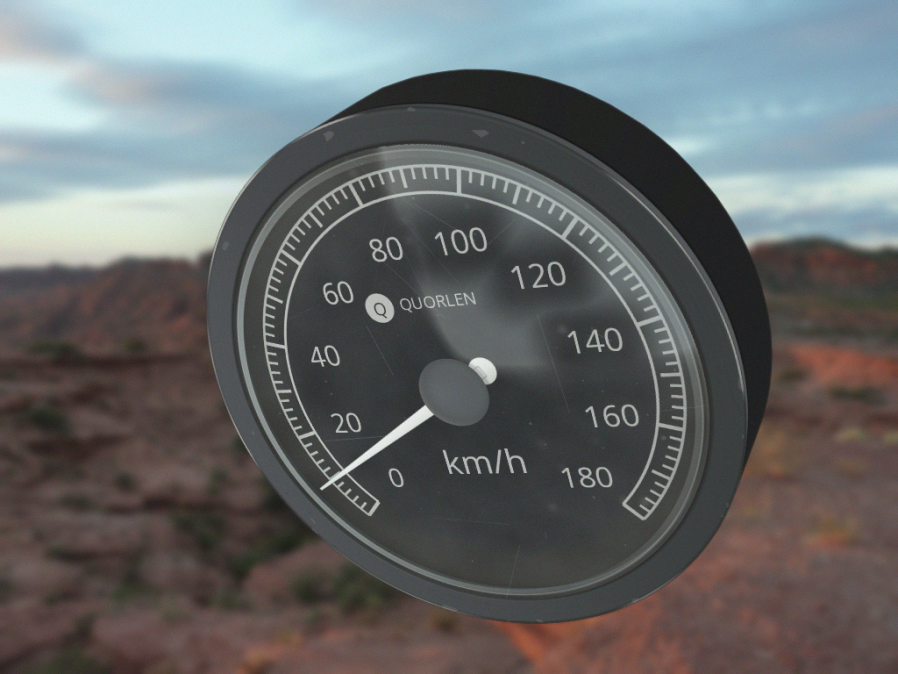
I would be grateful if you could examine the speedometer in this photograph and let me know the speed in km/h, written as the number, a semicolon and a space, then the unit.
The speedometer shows 10; km/h
